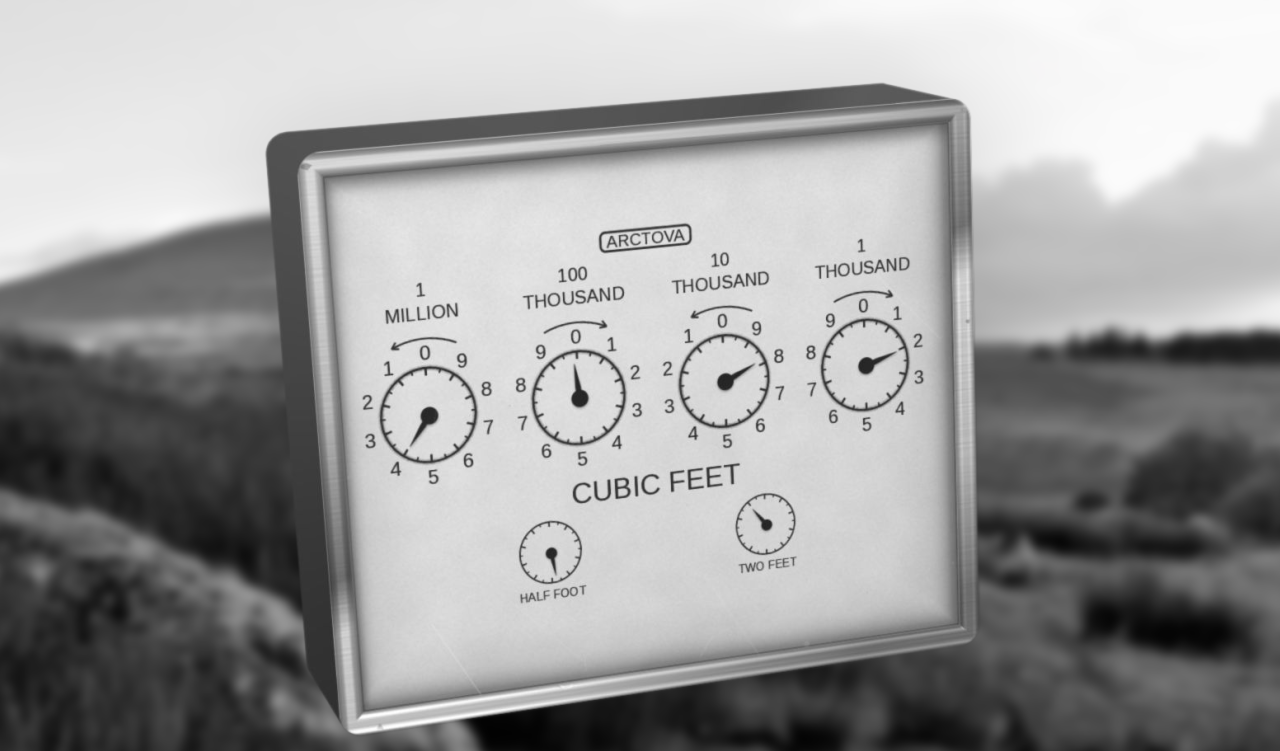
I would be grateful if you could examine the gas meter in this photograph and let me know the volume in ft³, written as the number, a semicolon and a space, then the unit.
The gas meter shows 398200; ft³
